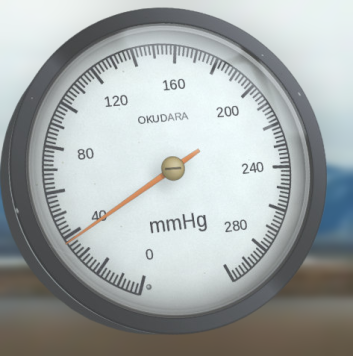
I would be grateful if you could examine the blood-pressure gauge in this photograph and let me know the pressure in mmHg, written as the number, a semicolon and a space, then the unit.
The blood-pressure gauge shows 38; mmHg
